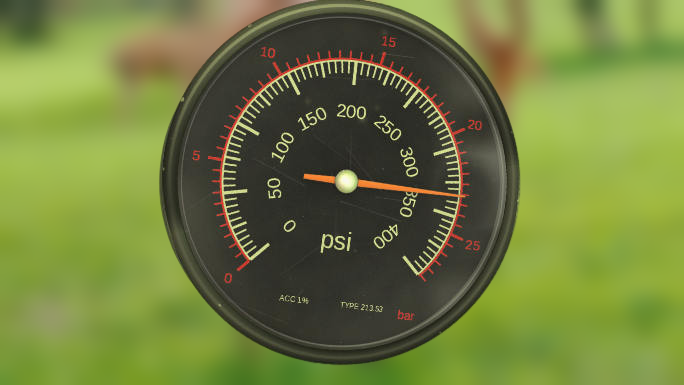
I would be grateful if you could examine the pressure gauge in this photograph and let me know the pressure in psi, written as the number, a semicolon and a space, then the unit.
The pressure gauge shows 335; psi
